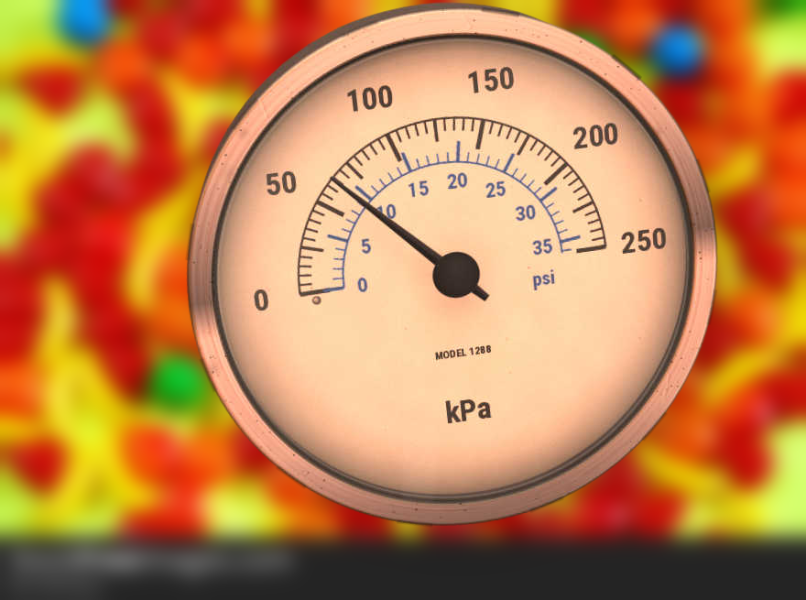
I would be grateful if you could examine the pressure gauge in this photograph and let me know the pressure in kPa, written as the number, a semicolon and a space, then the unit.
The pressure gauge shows 65; kPa
